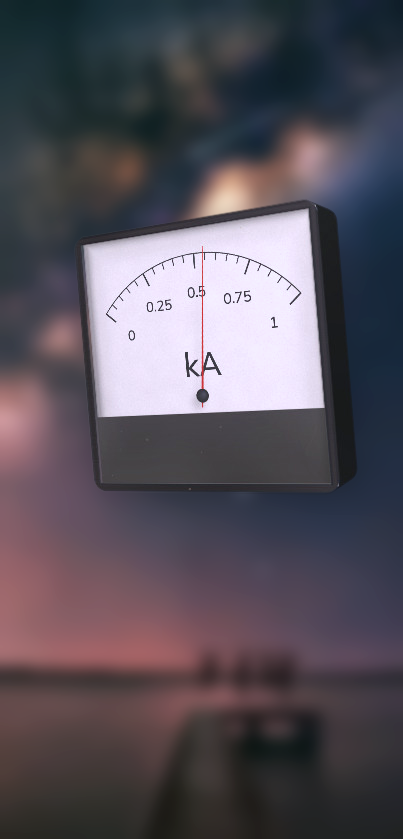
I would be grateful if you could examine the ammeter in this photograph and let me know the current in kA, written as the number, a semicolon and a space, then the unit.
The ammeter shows 0.55; kA
